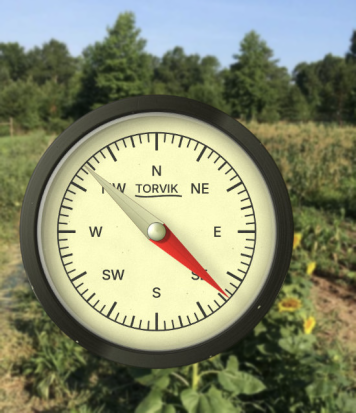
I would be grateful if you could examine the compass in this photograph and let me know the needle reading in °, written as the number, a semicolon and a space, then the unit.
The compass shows 132.5; °
